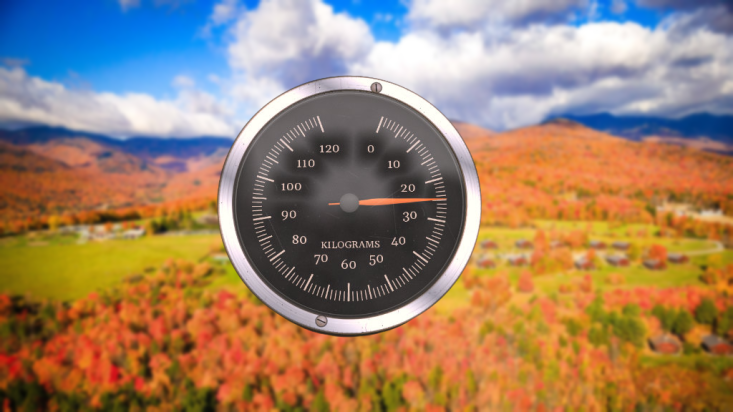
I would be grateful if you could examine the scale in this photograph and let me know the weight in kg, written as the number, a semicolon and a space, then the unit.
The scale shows 25; kg
